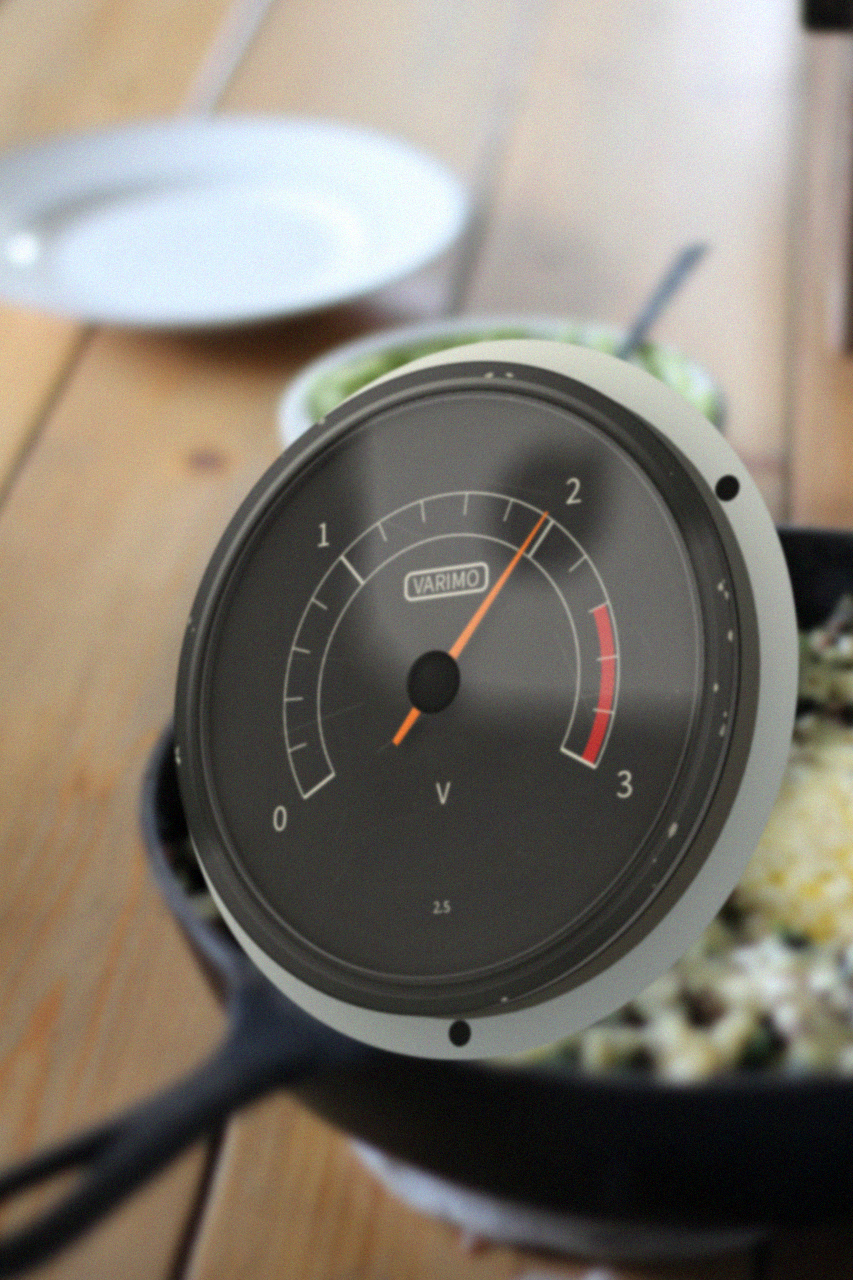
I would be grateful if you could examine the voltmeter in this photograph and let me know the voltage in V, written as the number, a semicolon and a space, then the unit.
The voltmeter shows 2; V
